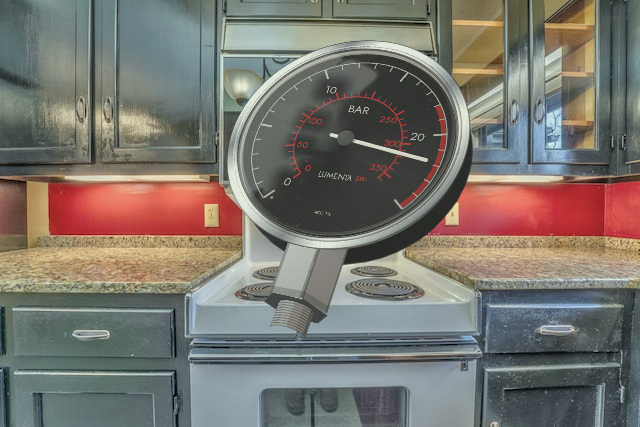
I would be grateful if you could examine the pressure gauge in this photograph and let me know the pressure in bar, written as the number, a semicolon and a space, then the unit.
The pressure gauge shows 22; bar
